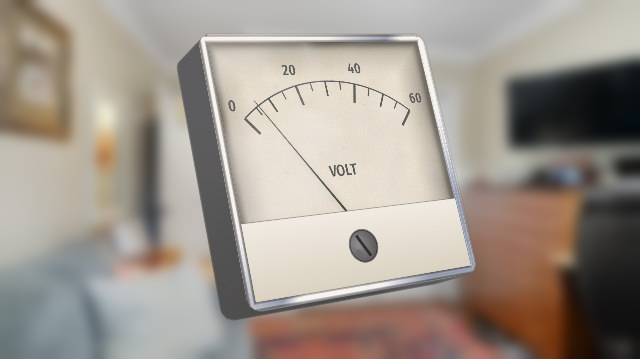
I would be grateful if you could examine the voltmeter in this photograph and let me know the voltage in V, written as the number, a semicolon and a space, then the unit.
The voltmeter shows 5; V
